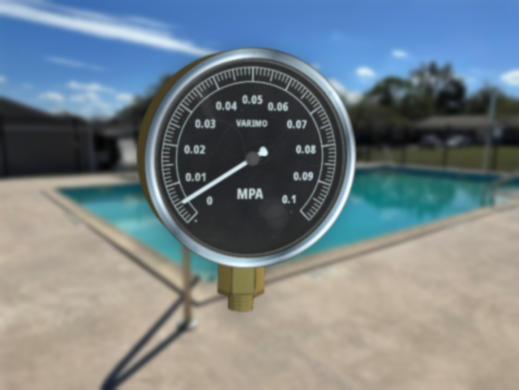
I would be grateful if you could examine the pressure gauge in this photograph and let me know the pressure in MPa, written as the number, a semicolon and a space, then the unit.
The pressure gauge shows 0.005; MPa
